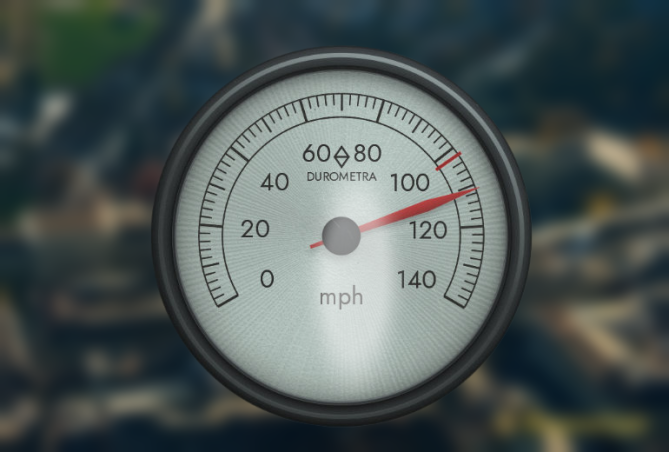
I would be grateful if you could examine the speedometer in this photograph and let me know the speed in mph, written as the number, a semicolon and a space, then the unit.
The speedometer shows 111; mph
